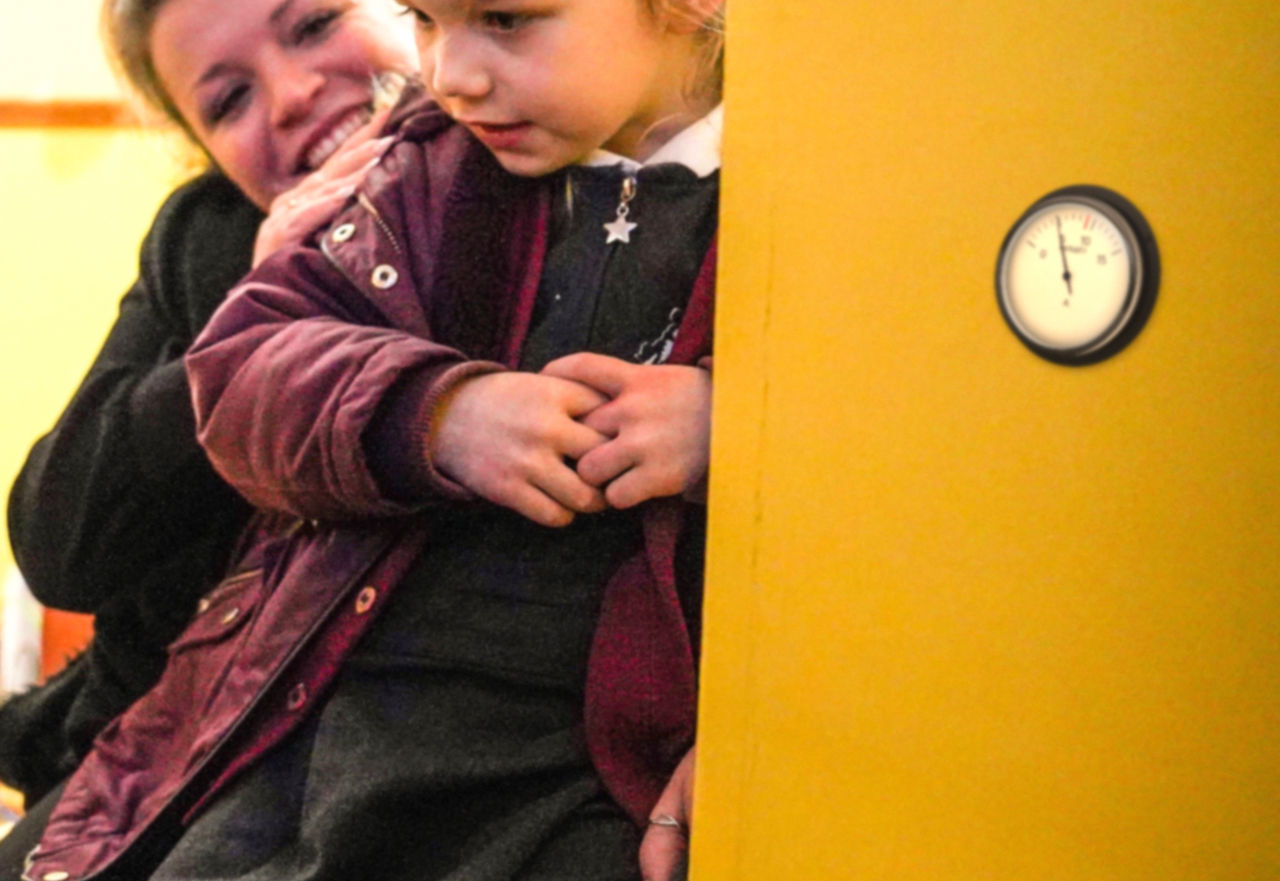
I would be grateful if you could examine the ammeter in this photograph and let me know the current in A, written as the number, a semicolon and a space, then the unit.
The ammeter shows 5; A
